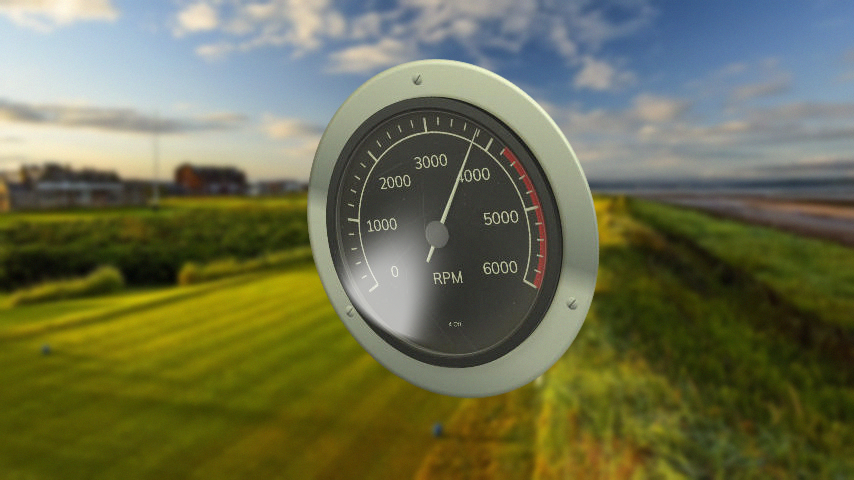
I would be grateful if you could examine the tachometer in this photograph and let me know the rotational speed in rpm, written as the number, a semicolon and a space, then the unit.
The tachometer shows 3800; rpm
